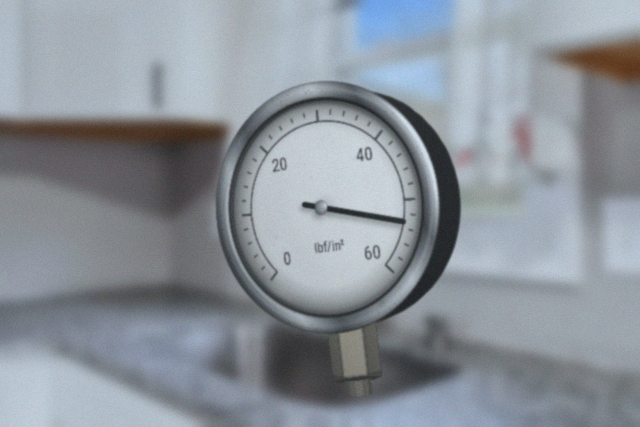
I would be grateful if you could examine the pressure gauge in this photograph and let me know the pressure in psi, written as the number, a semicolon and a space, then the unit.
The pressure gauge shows 53; psi
